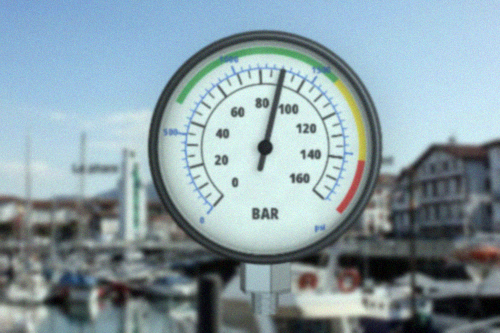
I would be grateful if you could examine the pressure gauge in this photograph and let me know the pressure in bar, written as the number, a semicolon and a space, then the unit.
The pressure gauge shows 90; bar
